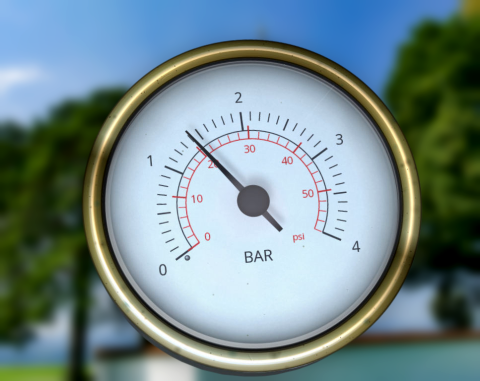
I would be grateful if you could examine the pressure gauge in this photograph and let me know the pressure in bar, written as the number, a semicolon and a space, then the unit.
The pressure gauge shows 1.4; bar
